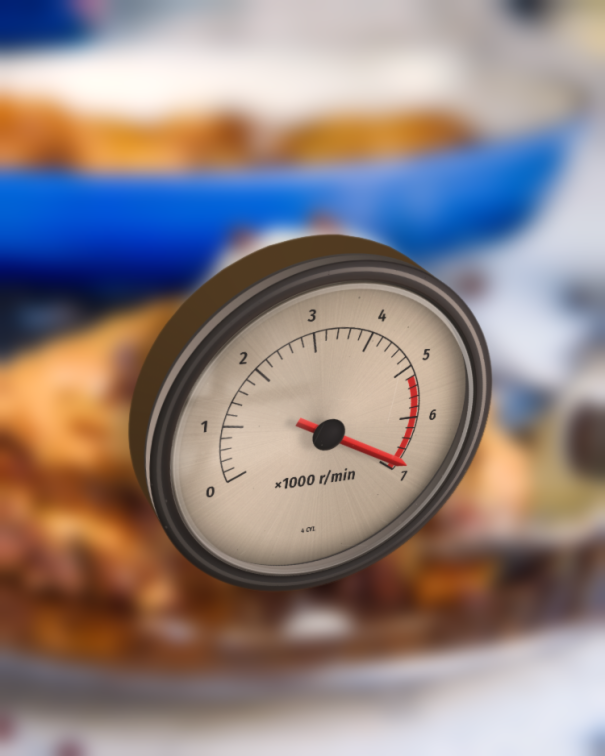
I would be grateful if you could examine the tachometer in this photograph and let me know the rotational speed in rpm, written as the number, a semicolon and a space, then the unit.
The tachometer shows 6800; rpm
